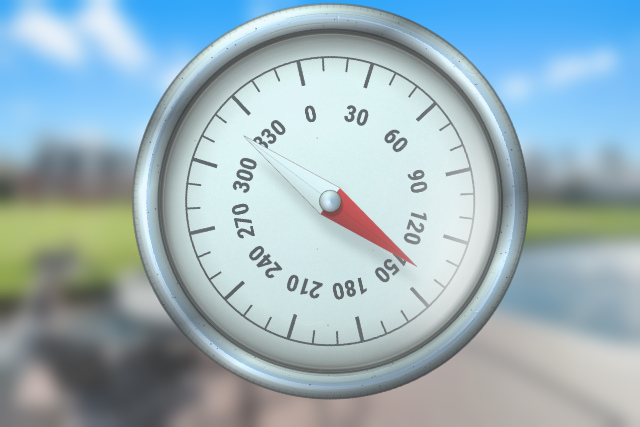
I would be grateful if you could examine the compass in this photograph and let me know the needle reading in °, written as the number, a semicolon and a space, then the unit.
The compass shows 140; °
